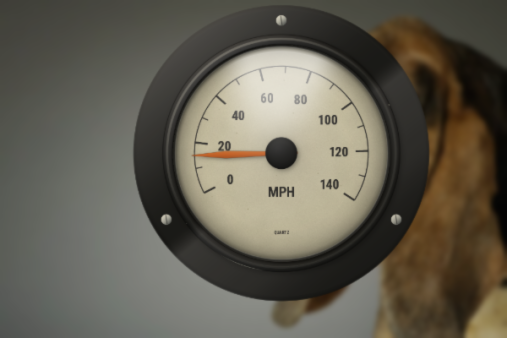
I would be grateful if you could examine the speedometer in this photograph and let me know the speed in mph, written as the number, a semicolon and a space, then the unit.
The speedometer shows 15; mph
